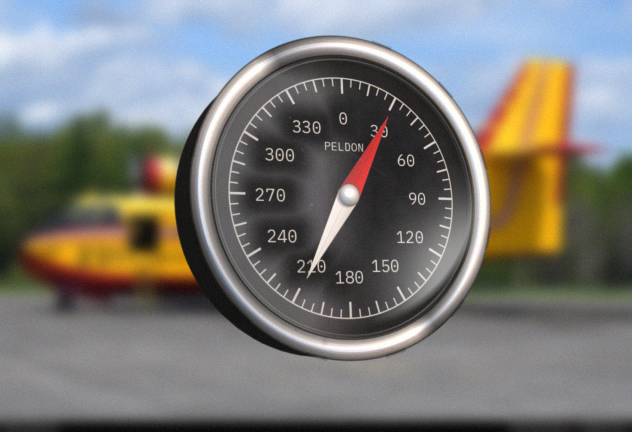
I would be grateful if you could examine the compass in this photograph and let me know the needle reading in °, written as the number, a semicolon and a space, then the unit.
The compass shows 30; °
